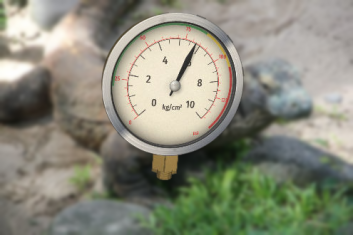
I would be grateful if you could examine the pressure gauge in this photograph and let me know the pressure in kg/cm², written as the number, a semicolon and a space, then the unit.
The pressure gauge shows 5.75; kg/cm²
